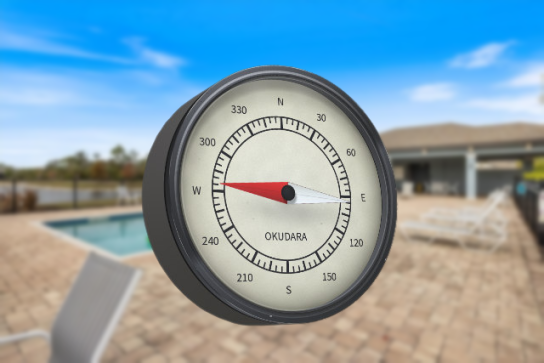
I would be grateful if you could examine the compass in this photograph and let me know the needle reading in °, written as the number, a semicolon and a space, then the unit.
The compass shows 275; °
